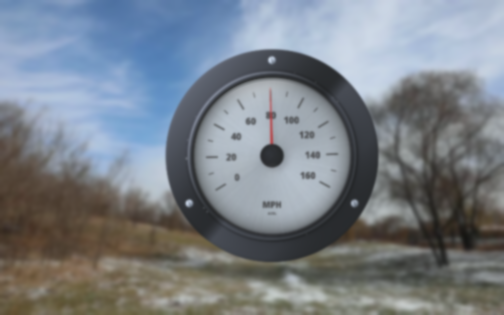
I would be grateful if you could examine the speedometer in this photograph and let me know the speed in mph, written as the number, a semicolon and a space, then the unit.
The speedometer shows 80; mph
